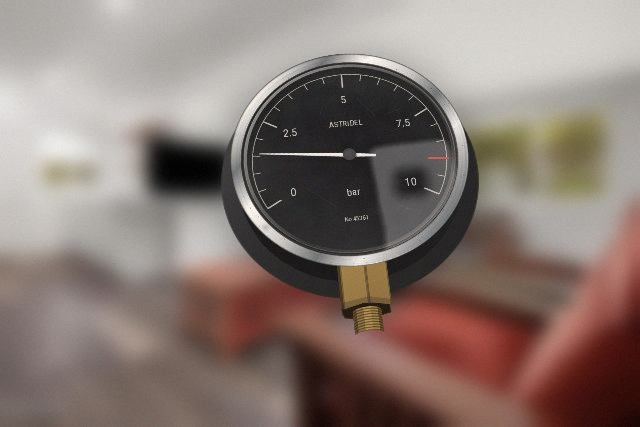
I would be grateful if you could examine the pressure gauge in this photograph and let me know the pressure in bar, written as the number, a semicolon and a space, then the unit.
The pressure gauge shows 1.5; bar
